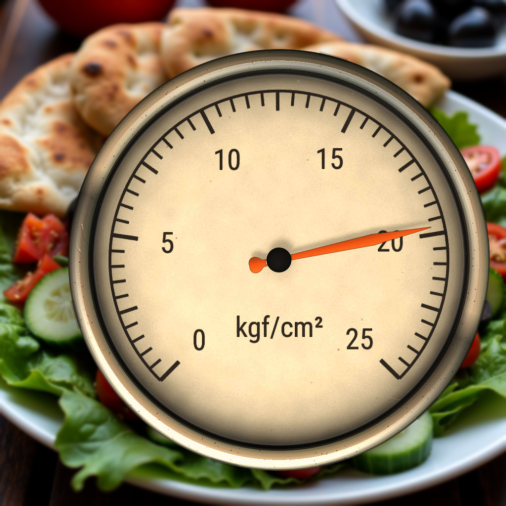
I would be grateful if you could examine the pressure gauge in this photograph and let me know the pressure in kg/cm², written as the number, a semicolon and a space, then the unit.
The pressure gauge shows 19.75; kg/cm²
